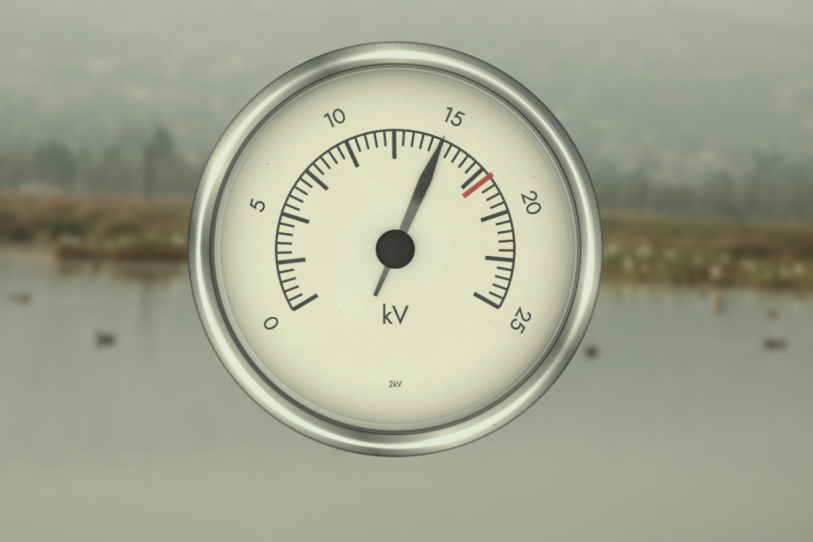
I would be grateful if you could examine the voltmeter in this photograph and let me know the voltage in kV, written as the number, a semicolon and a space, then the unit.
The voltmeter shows 15; kV
